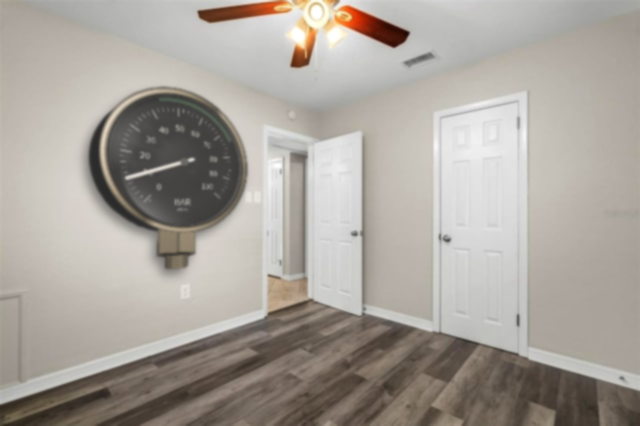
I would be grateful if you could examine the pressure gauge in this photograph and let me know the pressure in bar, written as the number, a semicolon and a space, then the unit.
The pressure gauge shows 10; bar
